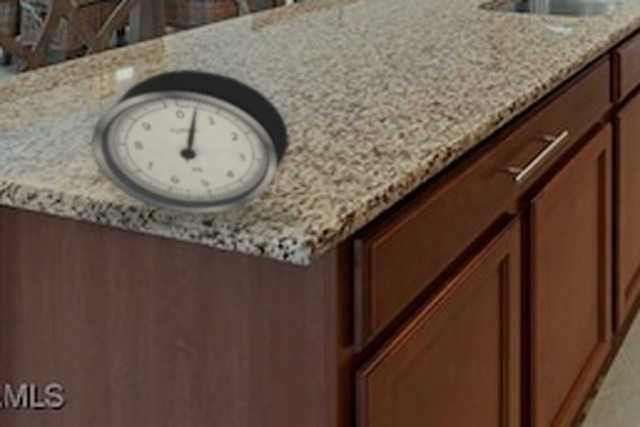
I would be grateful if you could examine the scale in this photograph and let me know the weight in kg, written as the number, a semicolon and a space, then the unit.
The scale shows 0.5; kg
